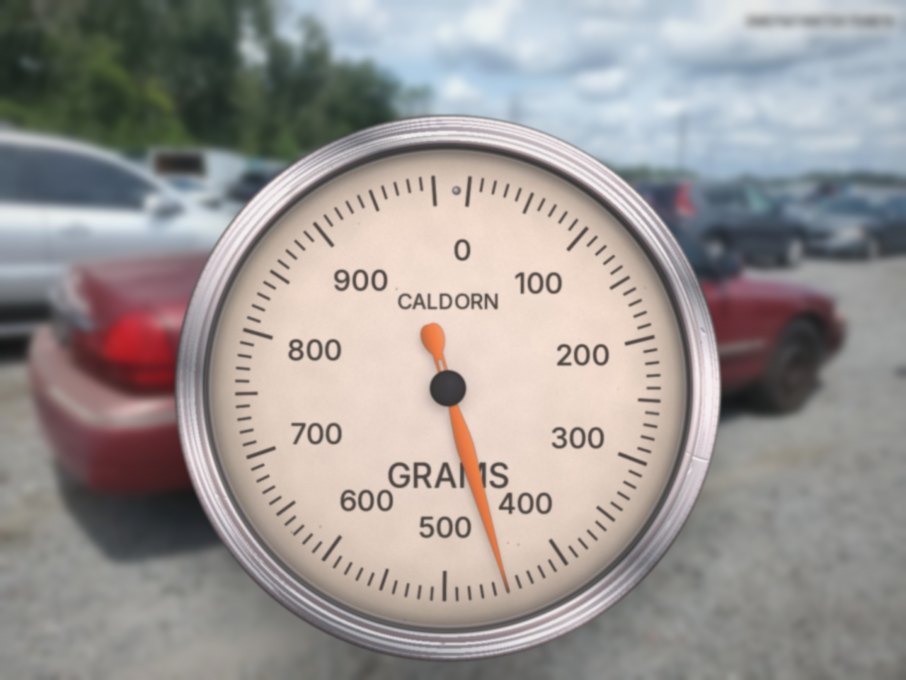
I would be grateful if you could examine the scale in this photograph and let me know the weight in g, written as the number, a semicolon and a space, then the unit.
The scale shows 450; g
